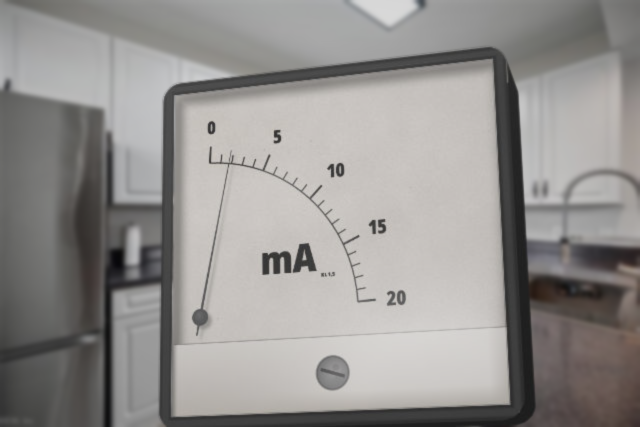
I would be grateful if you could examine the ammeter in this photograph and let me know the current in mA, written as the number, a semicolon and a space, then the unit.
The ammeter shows 2; mA
